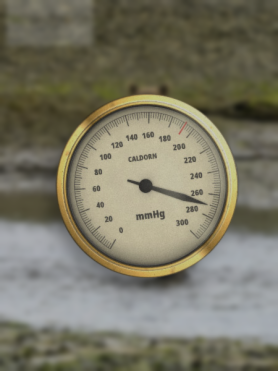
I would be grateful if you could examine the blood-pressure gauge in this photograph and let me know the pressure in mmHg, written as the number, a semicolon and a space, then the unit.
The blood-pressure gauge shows 270; mmHg
